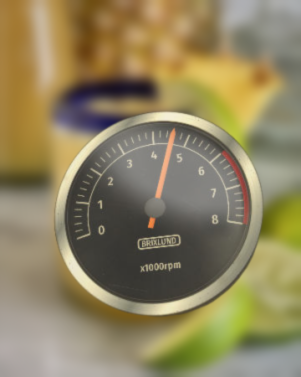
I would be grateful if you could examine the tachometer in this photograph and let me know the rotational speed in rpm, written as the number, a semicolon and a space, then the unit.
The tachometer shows 4600; rpm
